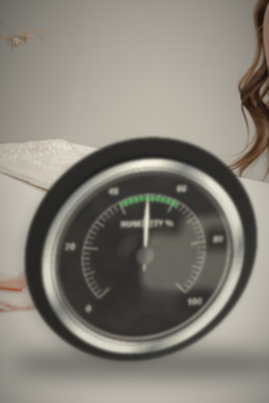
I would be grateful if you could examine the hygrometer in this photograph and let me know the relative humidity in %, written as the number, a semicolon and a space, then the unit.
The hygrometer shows 50; %
